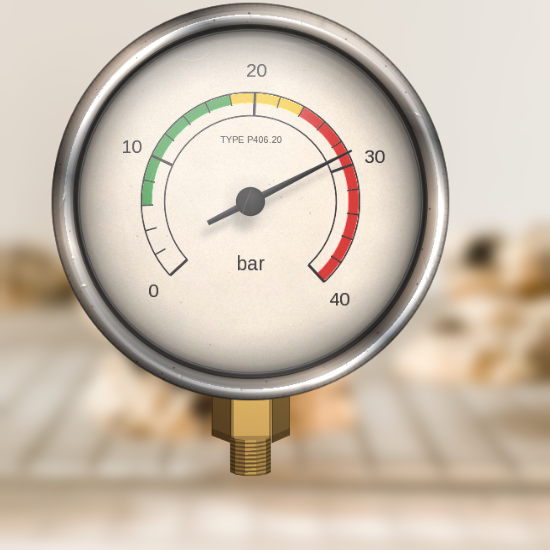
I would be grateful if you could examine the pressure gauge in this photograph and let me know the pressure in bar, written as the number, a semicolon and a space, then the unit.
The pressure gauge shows 29; bar
